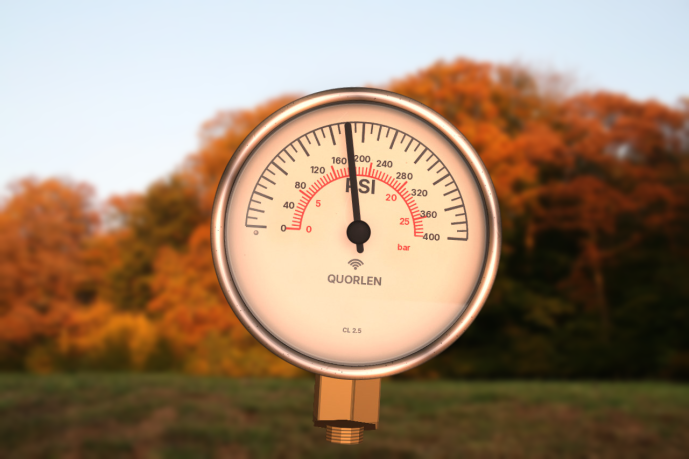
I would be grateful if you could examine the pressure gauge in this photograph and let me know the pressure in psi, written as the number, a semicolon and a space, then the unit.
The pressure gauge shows 180; psi
